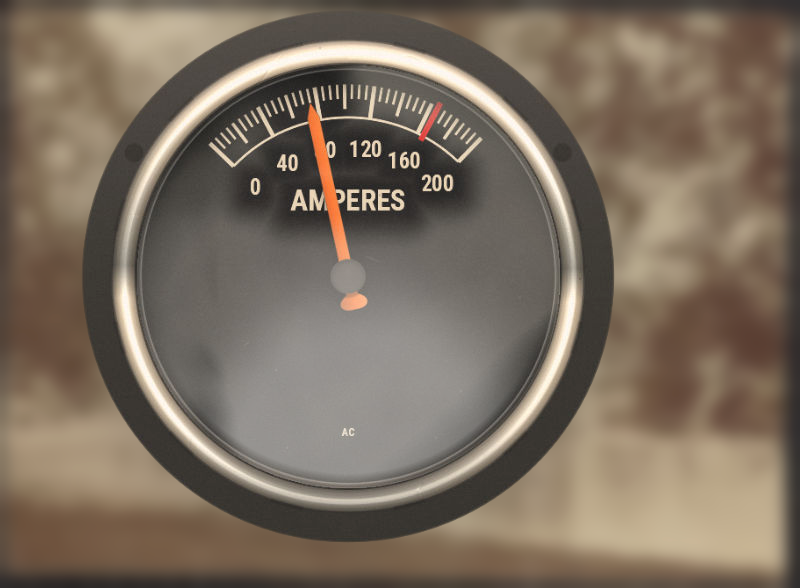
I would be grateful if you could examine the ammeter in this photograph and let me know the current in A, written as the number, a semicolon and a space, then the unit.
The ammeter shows 75; A
